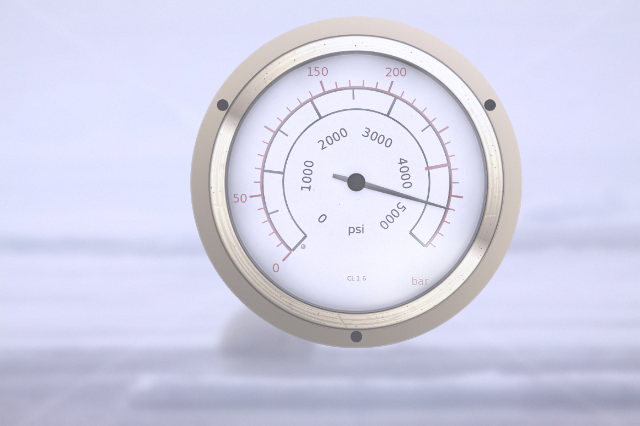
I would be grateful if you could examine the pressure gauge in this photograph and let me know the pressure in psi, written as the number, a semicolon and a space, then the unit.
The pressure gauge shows 4500; psi
